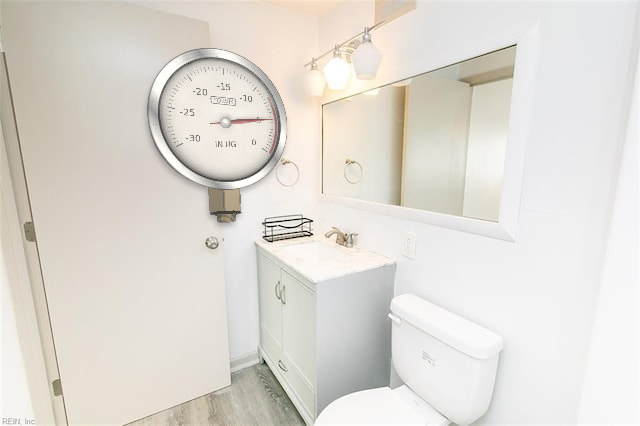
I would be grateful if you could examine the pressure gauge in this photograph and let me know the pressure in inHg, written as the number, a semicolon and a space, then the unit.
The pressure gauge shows -5; inHg
